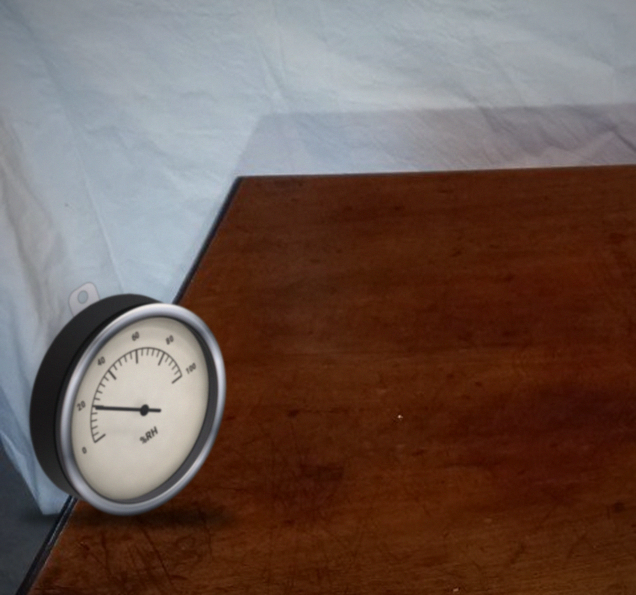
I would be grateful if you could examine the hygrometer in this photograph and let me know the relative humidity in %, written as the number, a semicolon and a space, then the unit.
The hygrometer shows 20; %
